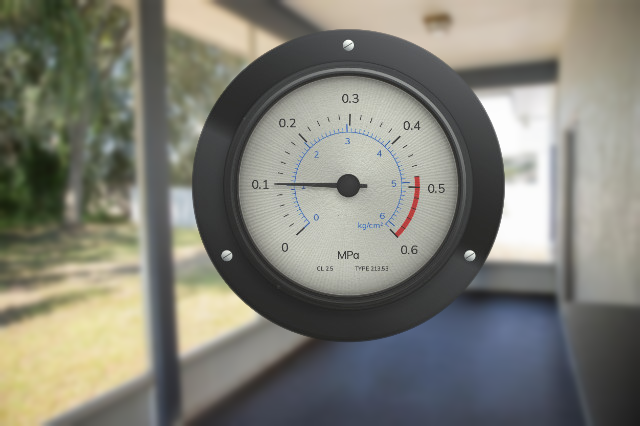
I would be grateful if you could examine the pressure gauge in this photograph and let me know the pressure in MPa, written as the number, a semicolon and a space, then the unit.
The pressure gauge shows 0.1; MPa
